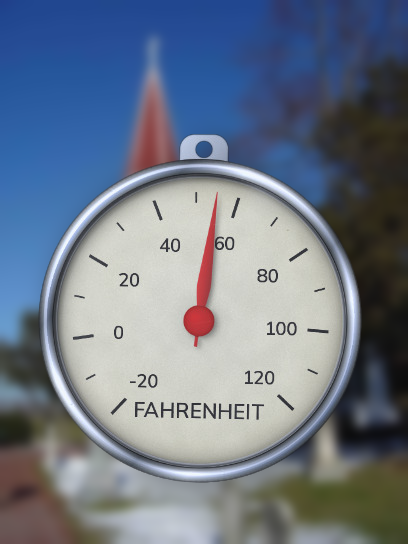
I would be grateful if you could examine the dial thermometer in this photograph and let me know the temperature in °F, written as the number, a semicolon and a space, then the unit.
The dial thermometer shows 55; °F
